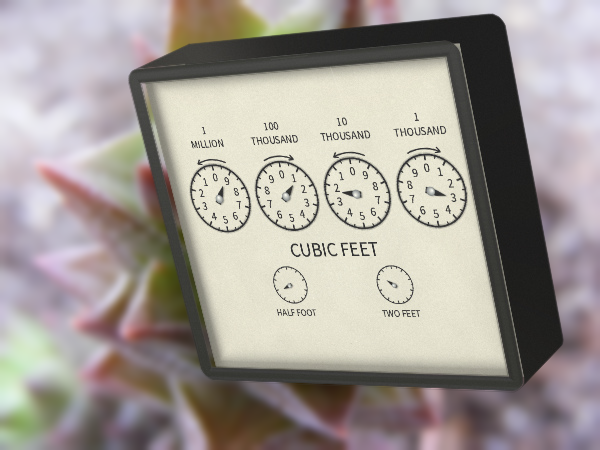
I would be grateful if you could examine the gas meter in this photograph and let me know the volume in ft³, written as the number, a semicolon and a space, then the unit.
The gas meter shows 912300; ft³
